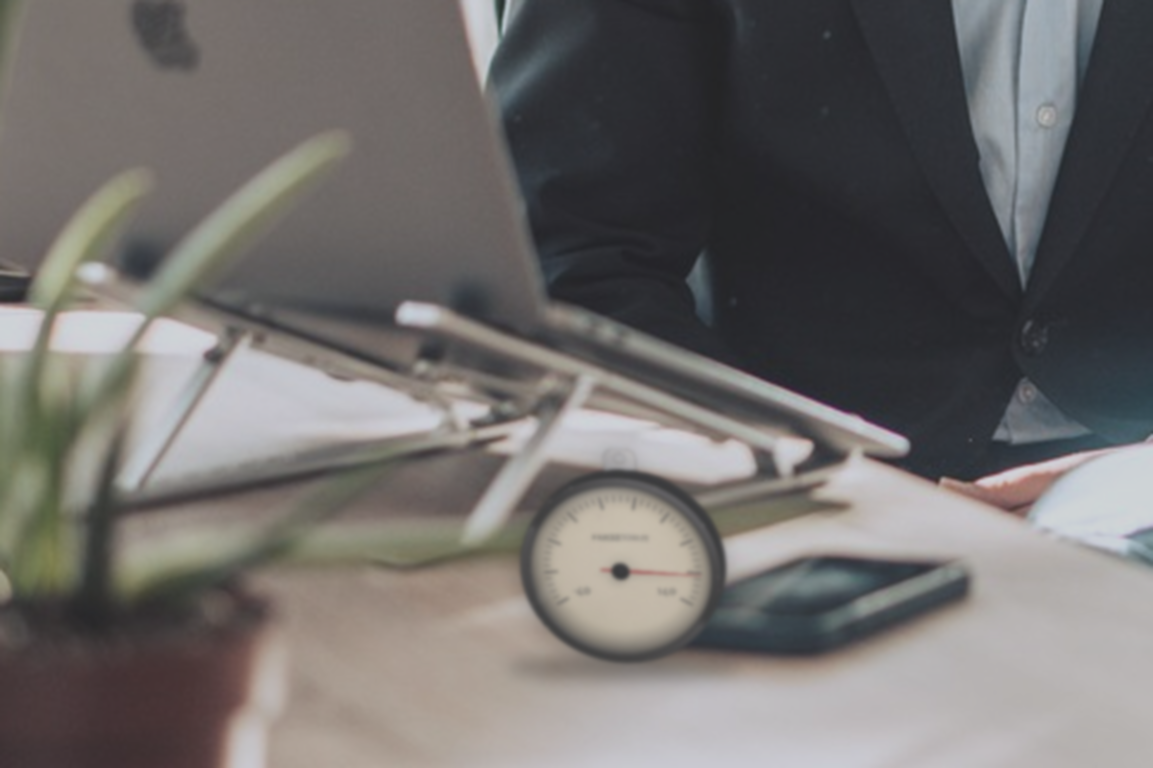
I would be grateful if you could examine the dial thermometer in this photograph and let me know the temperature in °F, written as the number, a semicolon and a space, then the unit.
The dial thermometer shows 120; °F
